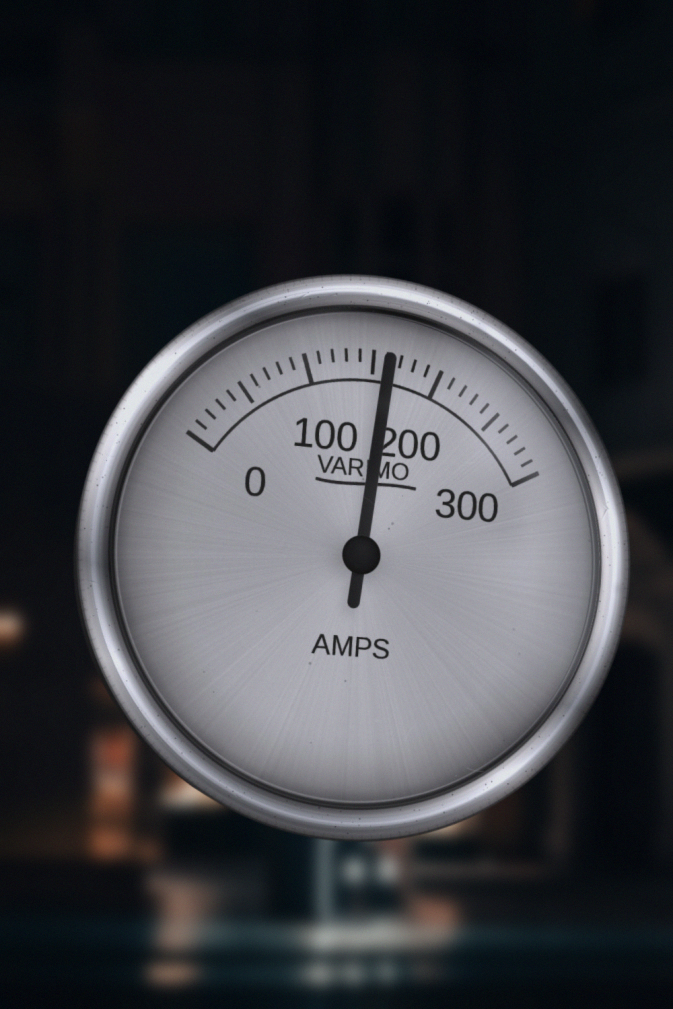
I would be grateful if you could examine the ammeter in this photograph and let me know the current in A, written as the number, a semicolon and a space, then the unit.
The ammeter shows 160; A
